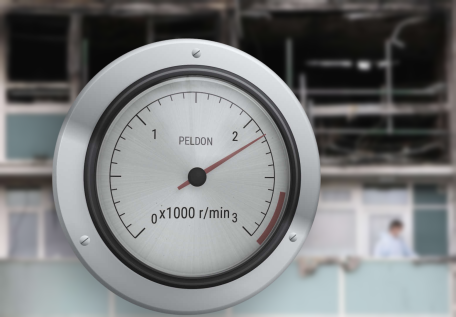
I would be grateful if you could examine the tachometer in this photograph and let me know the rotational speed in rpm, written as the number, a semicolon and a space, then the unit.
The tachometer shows 2150; rpm
